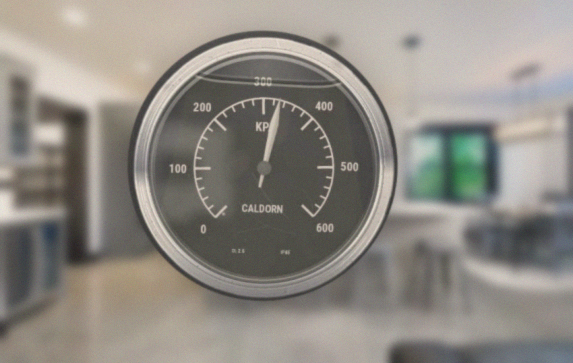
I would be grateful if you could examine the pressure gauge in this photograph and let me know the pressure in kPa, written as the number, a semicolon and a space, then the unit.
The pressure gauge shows 330; kPa
